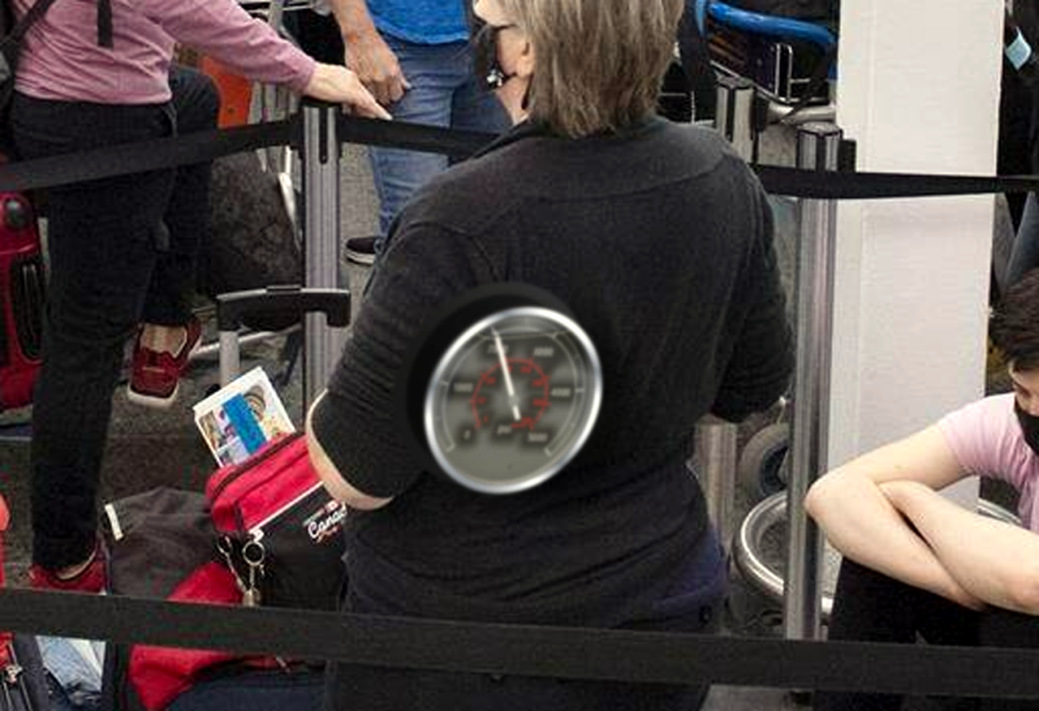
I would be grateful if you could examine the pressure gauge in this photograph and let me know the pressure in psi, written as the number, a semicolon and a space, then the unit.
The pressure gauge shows 2000; psi
